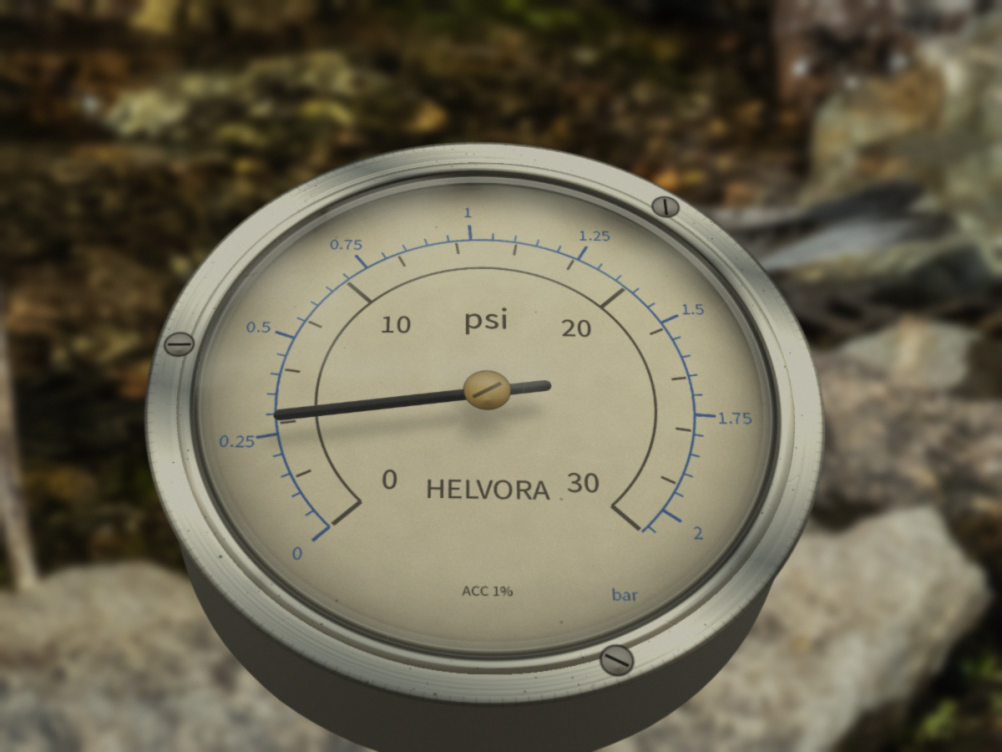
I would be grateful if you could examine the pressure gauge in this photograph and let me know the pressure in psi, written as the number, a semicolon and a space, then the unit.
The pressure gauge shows 4; psi
